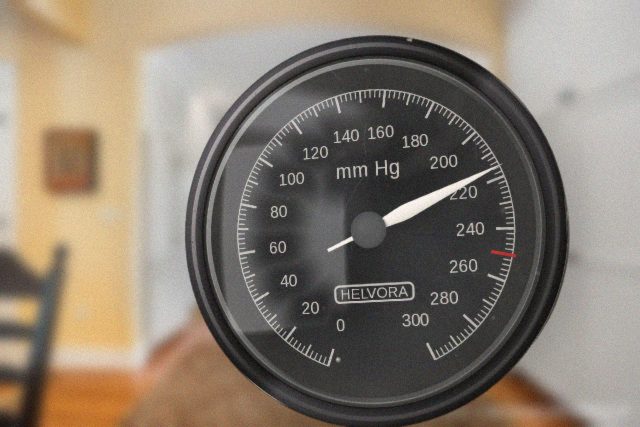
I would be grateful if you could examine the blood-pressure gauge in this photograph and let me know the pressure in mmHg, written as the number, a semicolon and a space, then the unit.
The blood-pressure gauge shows 216; mmHg
